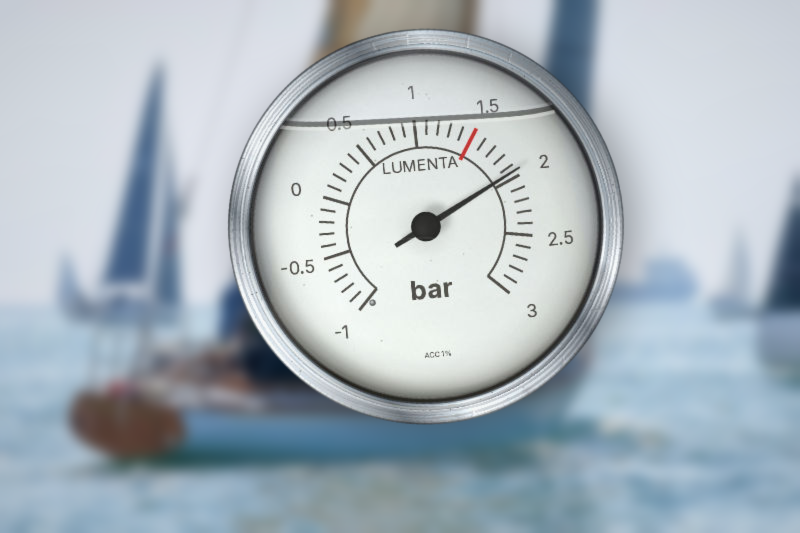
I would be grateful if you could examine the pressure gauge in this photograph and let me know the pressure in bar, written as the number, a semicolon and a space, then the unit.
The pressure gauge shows 1.95; bar
